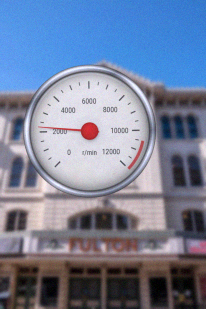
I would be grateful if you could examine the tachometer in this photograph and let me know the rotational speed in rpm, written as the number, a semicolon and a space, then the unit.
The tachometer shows 2250; rpm
